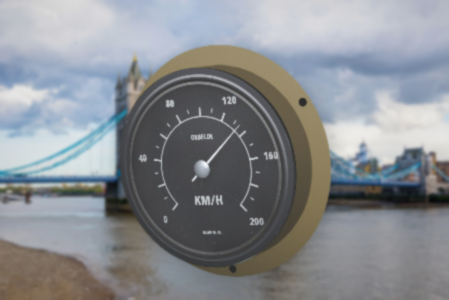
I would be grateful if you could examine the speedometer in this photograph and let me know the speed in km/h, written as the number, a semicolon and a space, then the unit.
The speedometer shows 135; km/h
